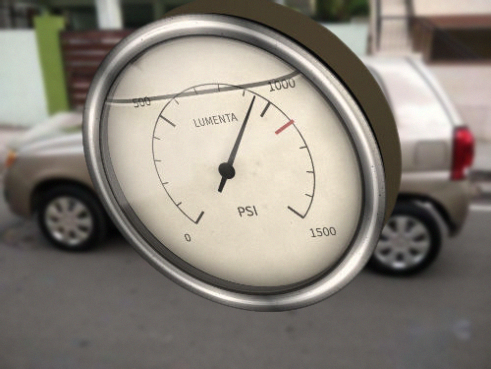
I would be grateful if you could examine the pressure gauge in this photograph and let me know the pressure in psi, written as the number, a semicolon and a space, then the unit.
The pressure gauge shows 950; psi
